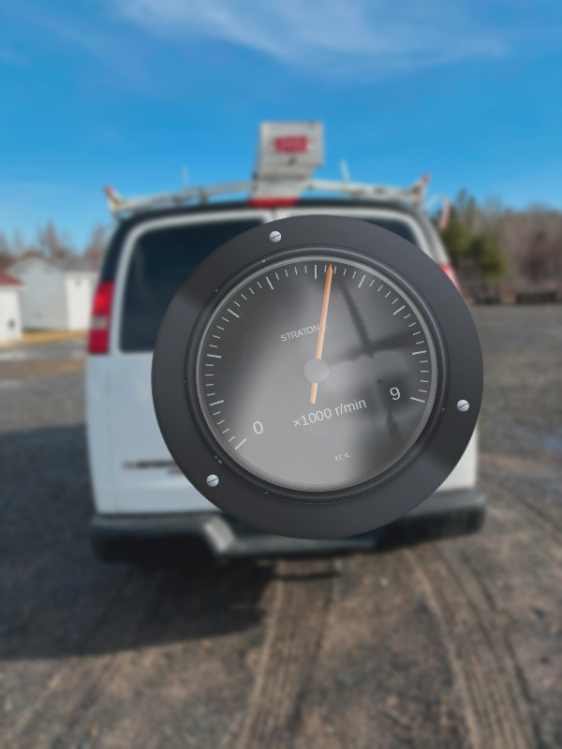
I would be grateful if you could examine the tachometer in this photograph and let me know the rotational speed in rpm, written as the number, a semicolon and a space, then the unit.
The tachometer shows 5300; rpm
